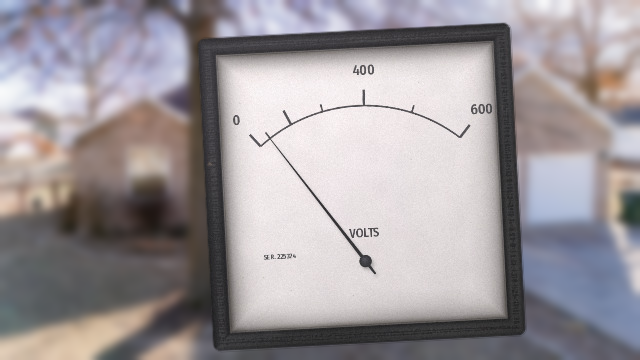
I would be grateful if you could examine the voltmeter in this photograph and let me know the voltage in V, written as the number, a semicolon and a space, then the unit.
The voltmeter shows 100; V
